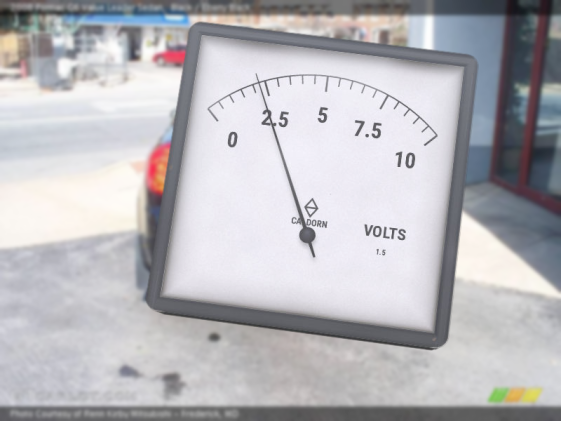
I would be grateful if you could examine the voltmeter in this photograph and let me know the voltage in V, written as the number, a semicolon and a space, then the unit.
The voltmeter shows 2.25; V
